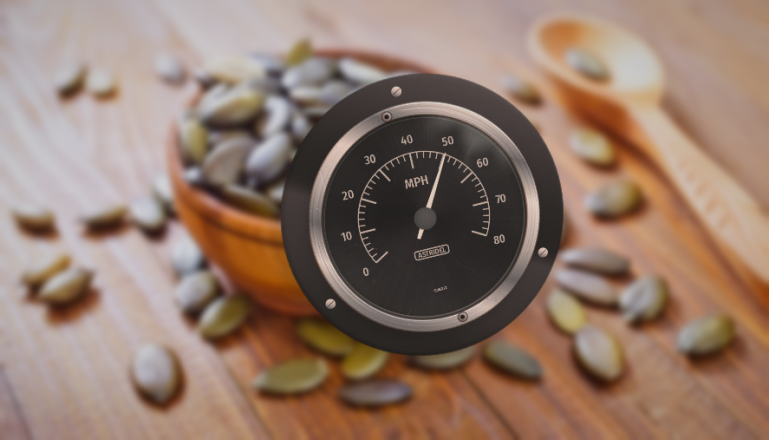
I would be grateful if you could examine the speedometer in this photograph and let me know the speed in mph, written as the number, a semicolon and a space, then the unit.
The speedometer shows 50; mph
